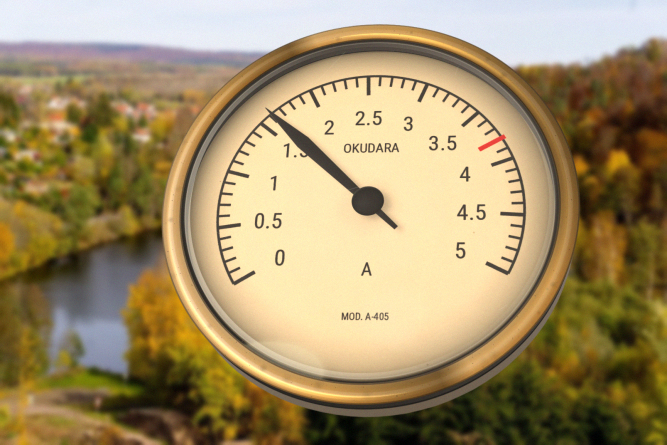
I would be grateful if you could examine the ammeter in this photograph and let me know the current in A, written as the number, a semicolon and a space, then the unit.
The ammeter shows 1.6; A
